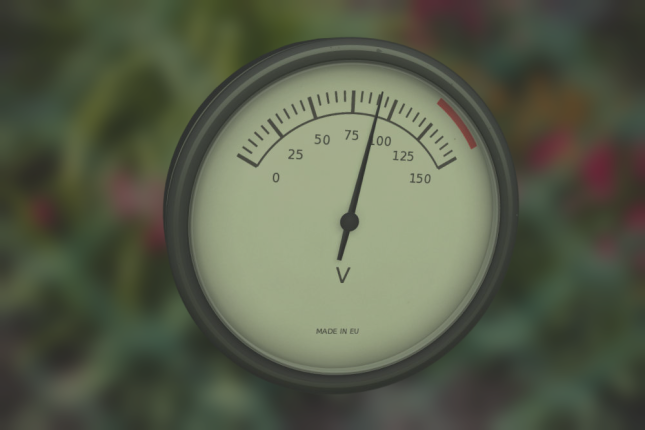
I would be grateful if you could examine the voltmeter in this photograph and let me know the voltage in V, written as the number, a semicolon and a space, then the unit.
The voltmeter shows 90; V
